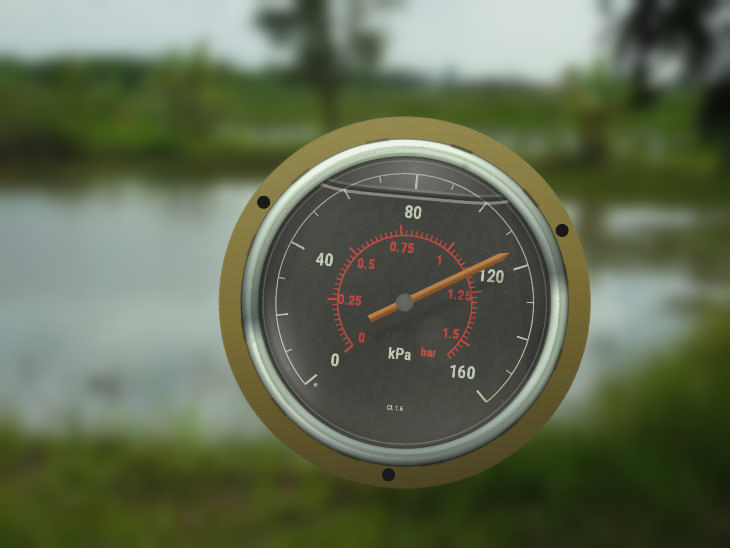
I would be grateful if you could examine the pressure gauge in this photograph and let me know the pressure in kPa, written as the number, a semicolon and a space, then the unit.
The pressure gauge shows 115; kPa
